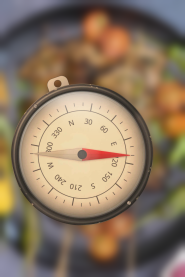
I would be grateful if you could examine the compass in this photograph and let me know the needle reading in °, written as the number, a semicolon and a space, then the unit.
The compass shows 110; °
